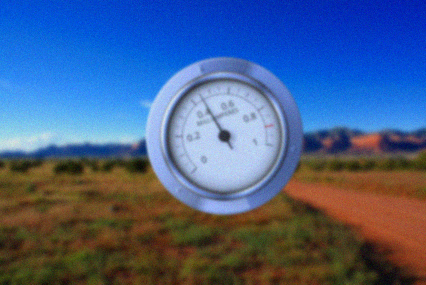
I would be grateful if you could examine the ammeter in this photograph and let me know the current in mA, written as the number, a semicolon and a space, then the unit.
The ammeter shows 0.45; mA
